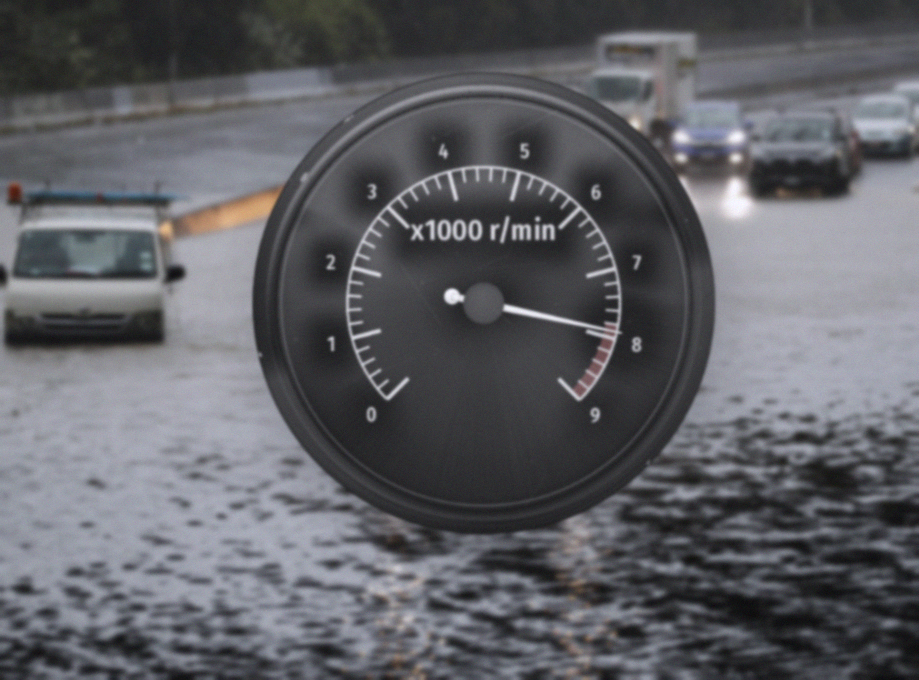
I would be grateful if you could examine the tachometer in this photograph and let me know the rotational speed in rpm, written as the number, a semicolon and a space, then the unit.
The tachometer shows 7900; rpm
